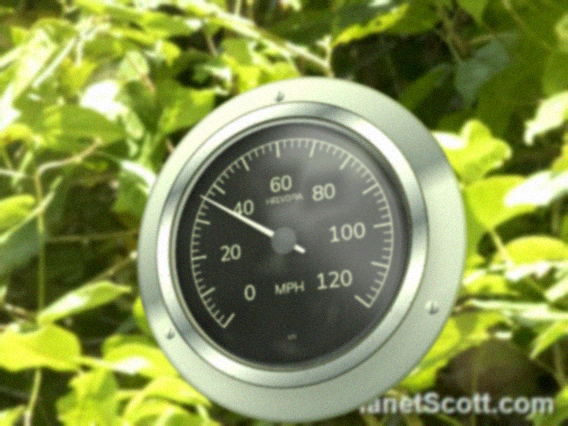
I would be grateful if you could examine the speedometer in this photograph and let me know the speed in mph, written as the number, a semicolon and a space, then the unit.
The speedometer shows 36; mph
